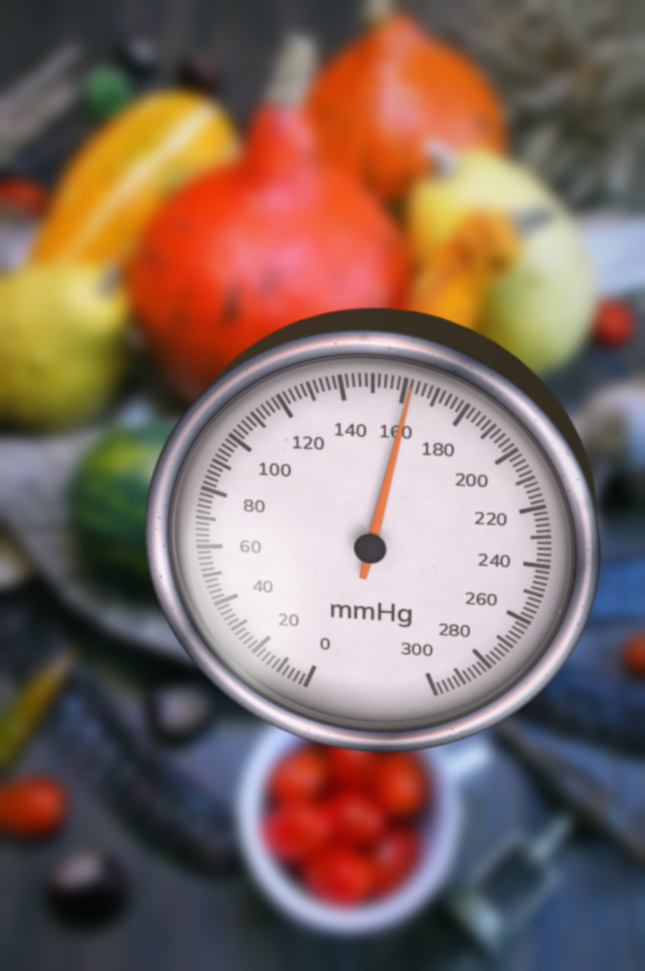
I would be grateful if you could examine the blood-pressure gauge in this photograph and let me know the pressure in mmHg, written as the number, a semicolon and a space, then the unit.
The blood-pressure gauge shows 162; mmHg
